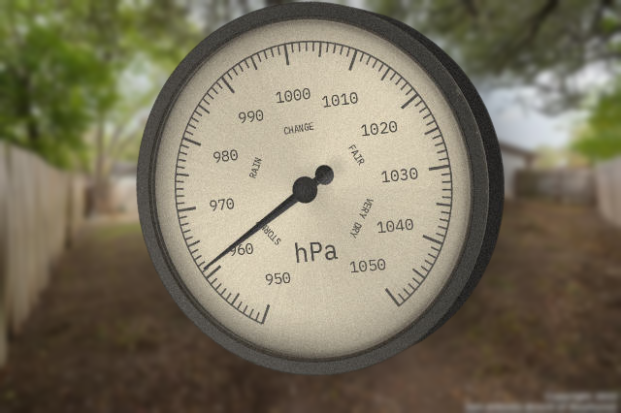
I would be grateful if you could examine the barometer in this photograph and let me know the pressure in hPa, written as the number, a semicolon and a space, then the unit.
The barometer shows 961; hPa
